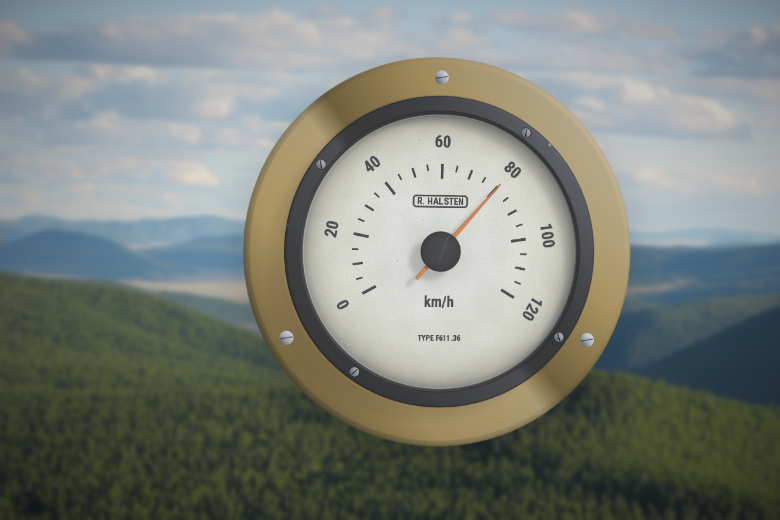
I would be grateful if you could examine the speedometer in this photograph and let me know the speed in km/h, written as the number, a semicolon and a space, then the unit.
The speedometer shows 80; km/h
